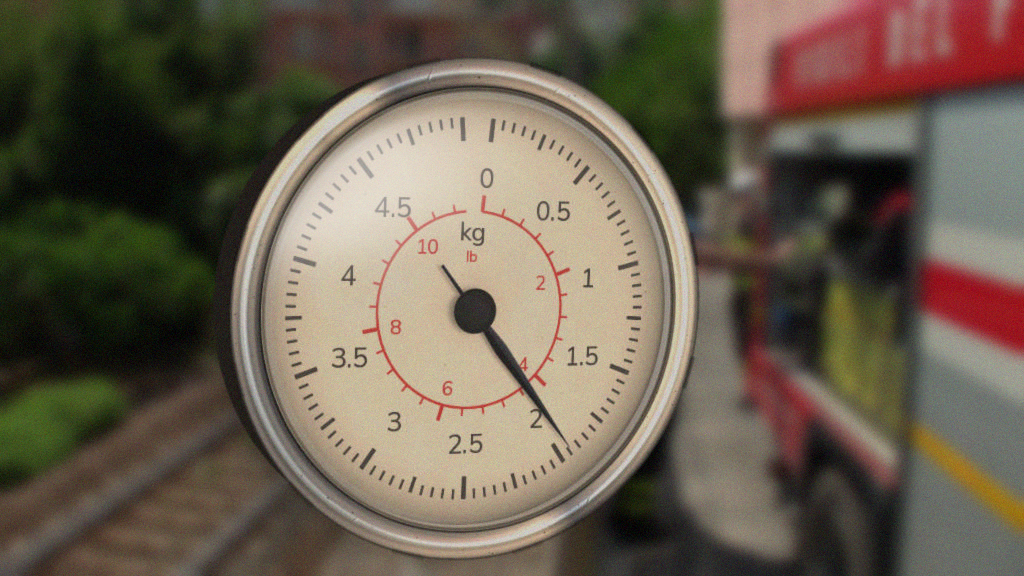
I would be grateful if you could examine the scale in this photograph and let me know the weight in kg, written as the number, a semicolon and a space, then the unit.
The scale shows 1.95; kg
